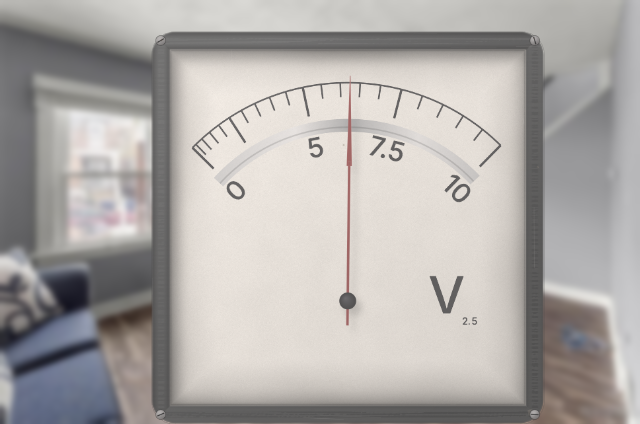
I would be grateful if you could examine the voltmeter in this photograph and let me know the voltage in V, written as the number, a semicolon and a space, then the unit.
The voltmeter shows 6.25; V
